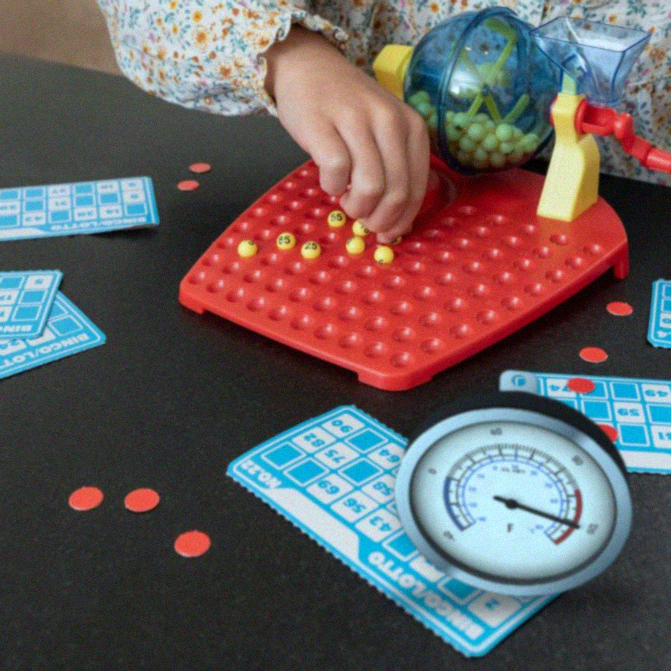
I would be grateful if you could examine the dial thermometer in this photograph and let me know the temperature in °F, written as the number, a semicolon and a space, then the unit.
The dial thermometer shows 120; °F
